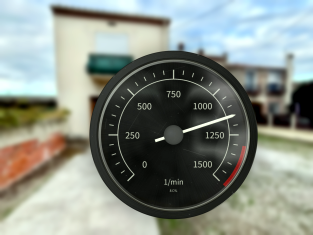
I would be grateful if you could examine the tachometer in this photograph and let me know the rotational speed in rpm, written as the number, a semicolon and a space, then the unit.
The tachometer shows 1150; rpm
